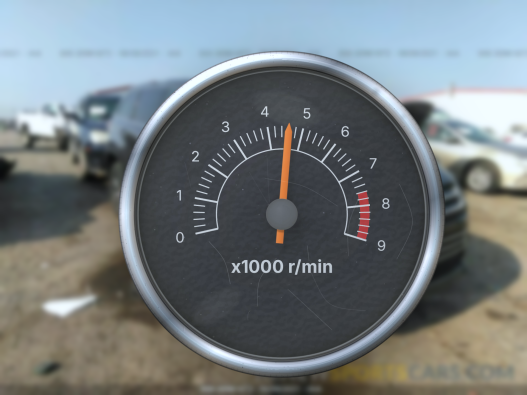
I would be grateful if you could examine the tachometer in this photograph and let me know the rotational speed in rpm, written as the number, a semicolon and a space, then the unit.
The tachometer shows 4600; rpm
